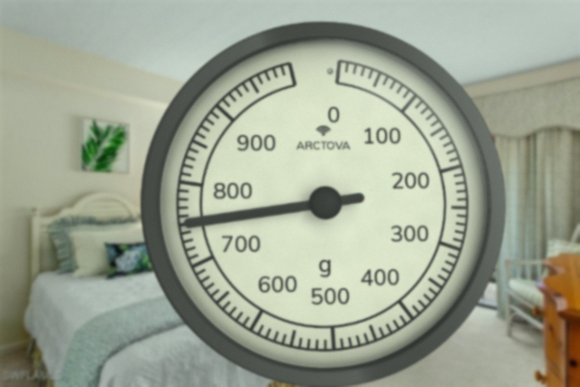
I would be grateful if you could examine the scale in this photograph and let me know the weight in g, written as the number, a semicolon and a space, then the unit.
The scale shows 750; g
